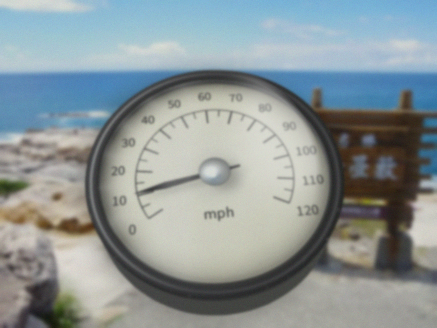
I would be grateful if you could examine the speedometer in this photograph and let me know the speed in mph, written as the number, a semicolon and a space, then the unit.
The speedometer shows 10; mph
